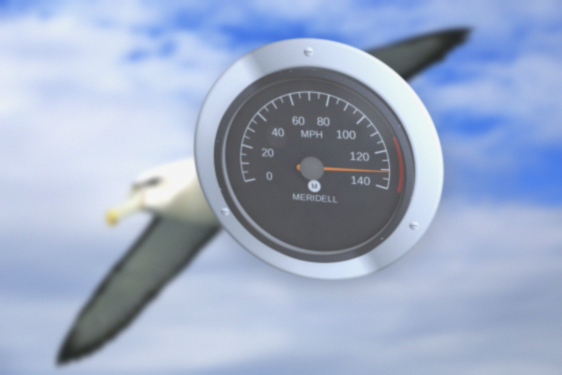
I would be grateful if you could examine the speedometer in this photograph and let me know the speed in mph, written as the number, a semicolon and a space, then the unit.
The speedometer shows 130; mph
